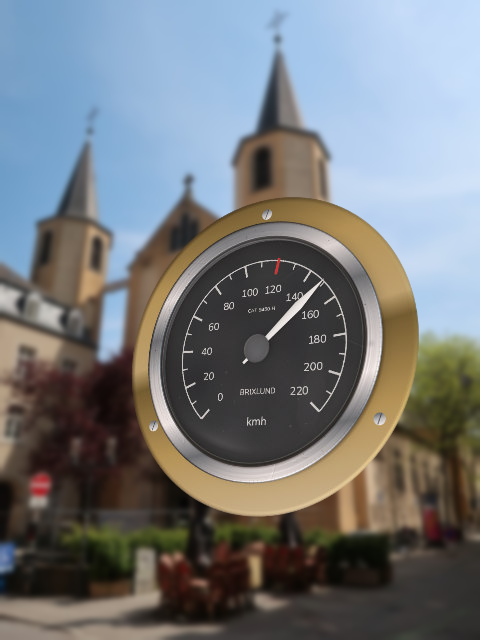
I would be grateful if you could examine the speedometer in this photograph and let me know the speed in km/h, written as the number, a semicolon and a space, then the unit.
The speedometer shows 150; km/h
